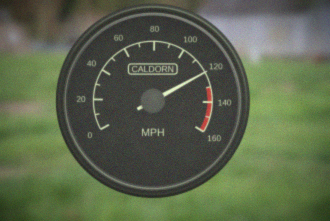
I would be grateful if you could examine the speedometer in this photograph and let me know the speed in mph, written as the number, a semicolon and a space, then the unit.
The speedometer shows 120; mph
